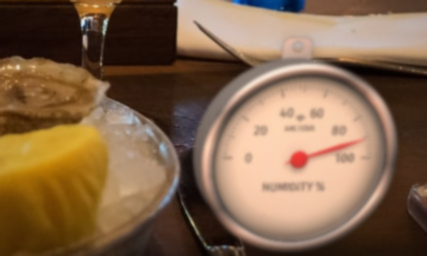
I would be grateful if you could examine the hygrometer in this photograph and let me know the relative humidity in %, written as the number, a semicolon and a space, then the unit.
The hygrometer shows 90; %
